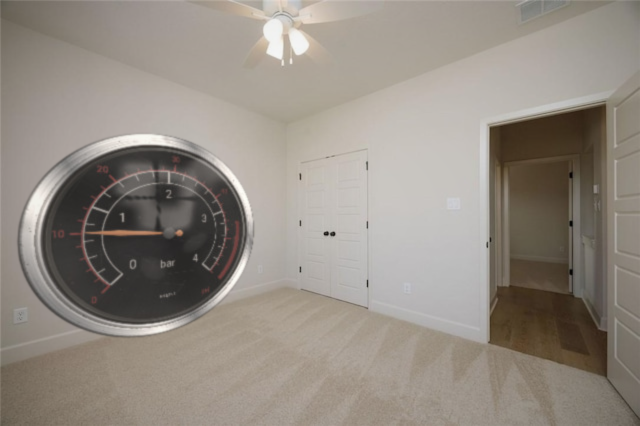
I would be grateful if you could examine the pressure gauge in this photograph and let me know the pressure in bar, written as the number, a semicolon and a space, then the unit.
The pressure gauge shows 0.7; bar
